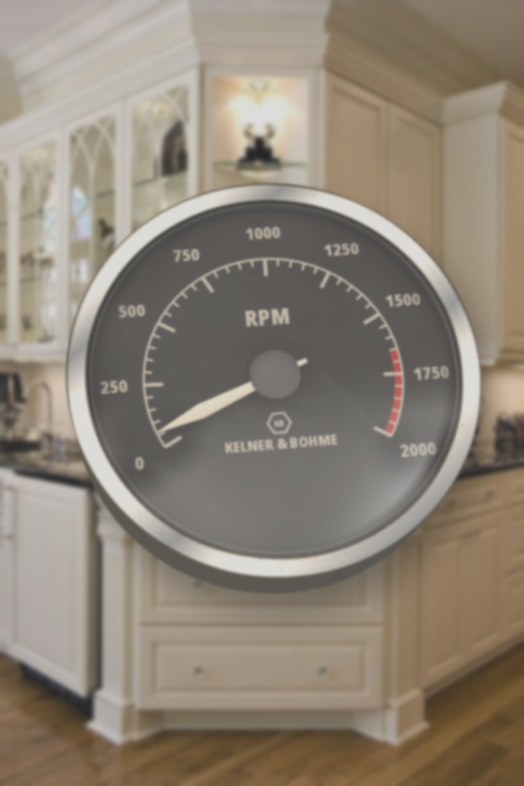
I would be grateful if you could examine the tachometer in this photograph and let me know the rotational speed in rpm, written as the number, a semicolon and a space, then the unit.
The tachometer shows 50; rpm
